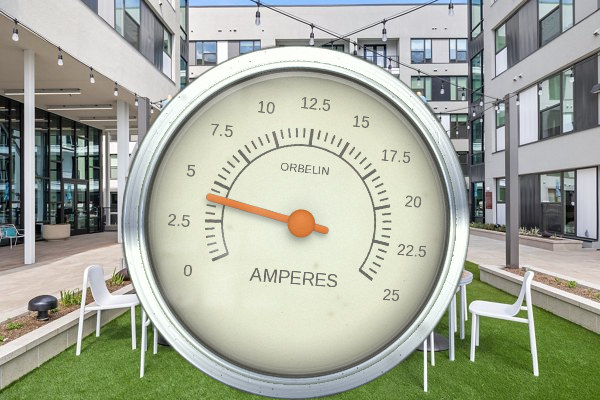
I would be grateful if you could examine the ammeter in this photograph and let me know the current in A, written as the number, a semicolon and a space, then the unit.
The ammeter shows 4; A
